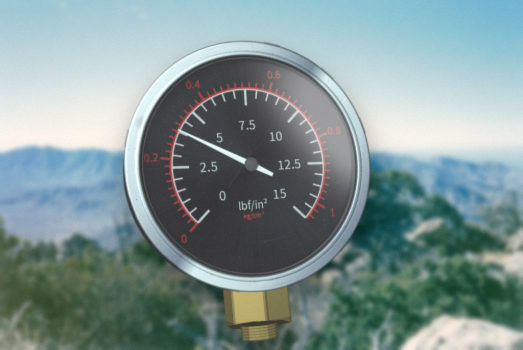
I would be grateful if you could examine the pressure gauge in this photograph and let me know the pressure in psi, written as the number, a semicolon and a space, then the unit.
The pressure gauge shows 4; psi
